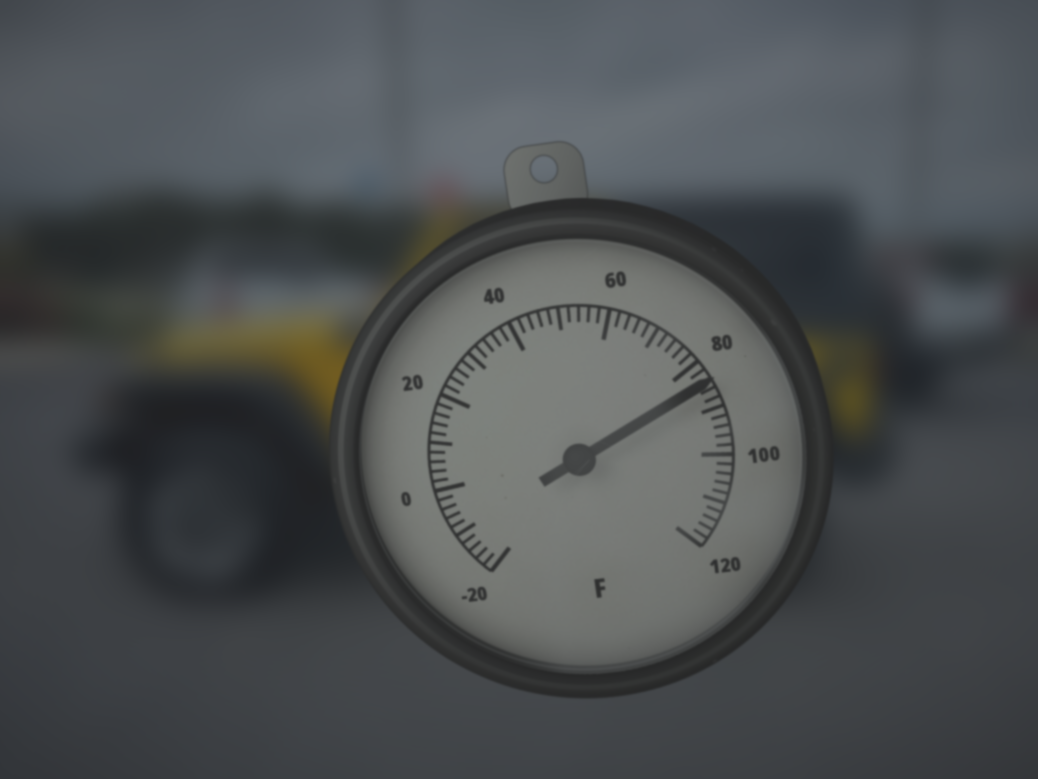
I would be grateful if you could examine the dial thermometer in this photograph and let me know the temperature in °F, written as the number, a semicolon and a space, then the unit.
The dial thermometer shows 84; °F
